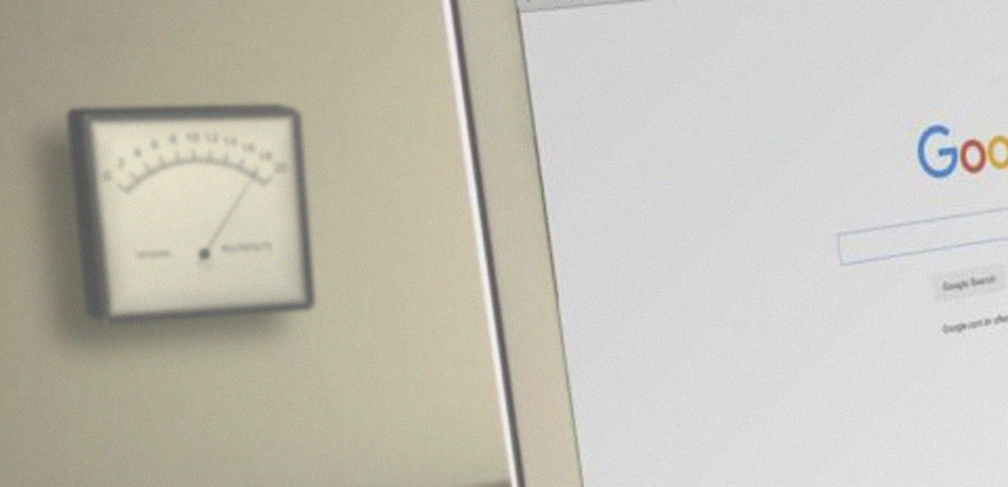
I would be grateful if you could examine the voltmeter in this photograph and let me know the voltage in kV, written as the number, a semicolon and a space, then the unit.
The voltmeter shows 18; kV
